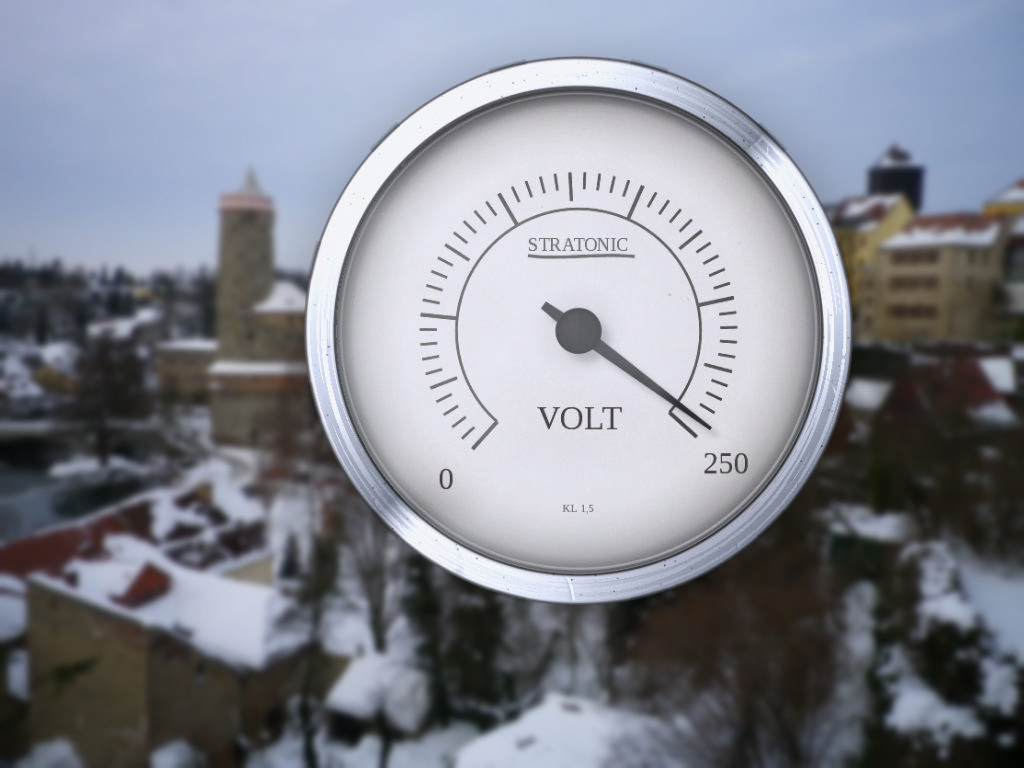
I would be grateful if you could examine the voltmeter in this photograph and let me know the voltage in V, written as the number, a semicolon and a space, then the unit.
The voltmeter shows 245; V
